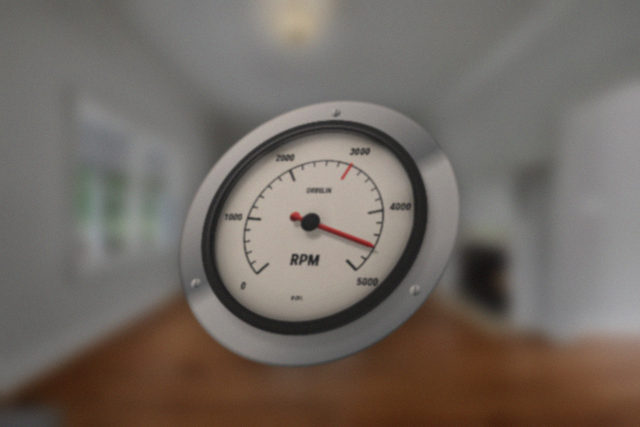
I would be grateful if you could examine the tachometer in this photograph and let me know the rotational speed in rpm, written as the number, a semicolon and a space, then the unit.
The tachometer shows 4600; rpm
